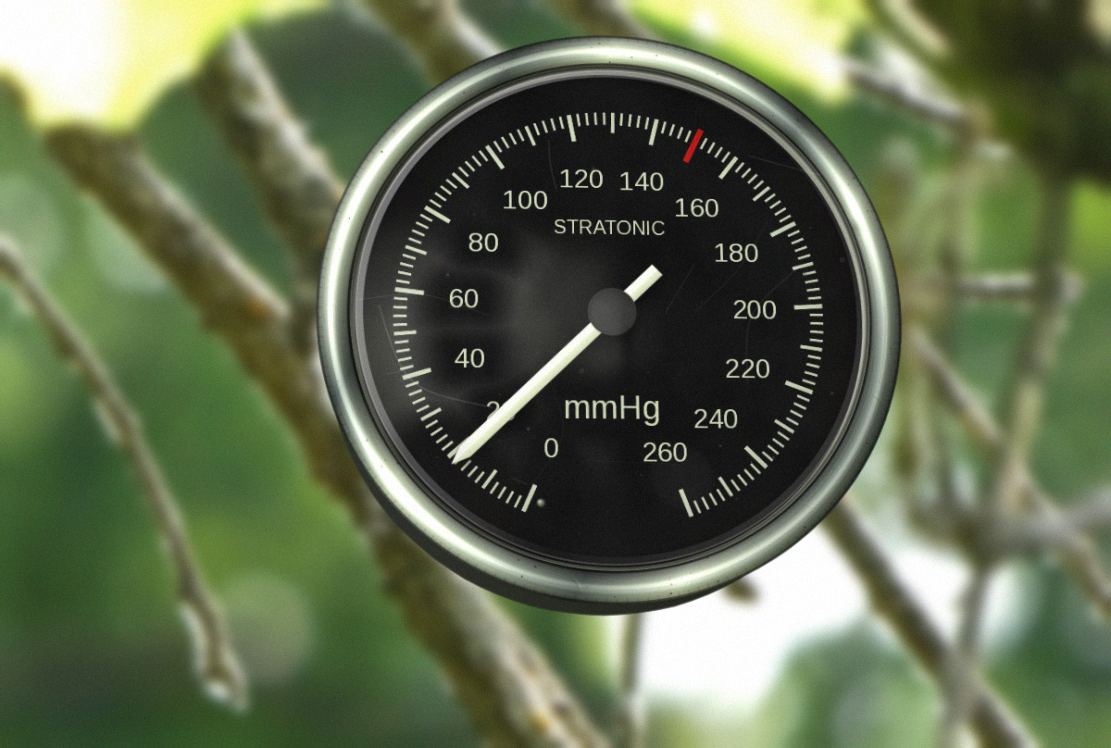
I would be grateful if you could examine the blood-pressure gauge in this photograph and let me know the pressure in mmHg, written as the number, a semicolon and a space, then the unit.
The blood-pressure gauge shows 18; mmHg
